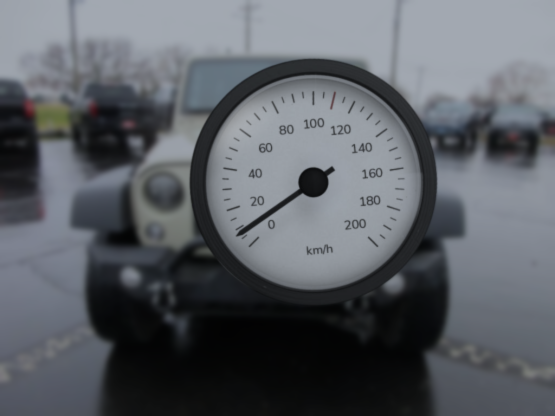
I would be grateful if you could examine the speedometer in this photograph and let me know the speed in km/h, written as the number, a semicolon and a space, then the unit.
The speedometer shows 7.5; km/h
